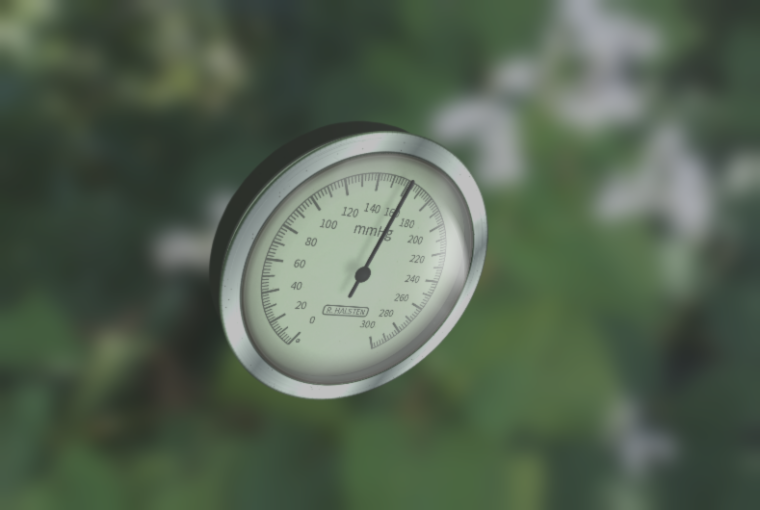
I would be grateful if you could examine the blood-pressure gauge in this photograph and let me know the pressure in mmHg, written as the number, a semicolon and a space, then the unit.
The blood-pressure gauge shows 160; mmHg
